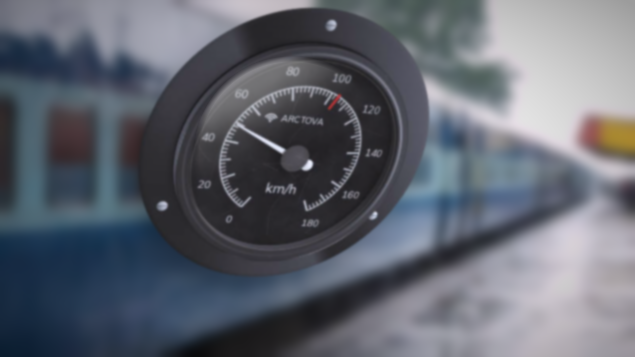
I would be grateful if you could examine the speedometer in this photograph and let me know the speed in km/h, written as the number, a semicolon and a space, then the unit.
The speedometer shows 50; km/h
